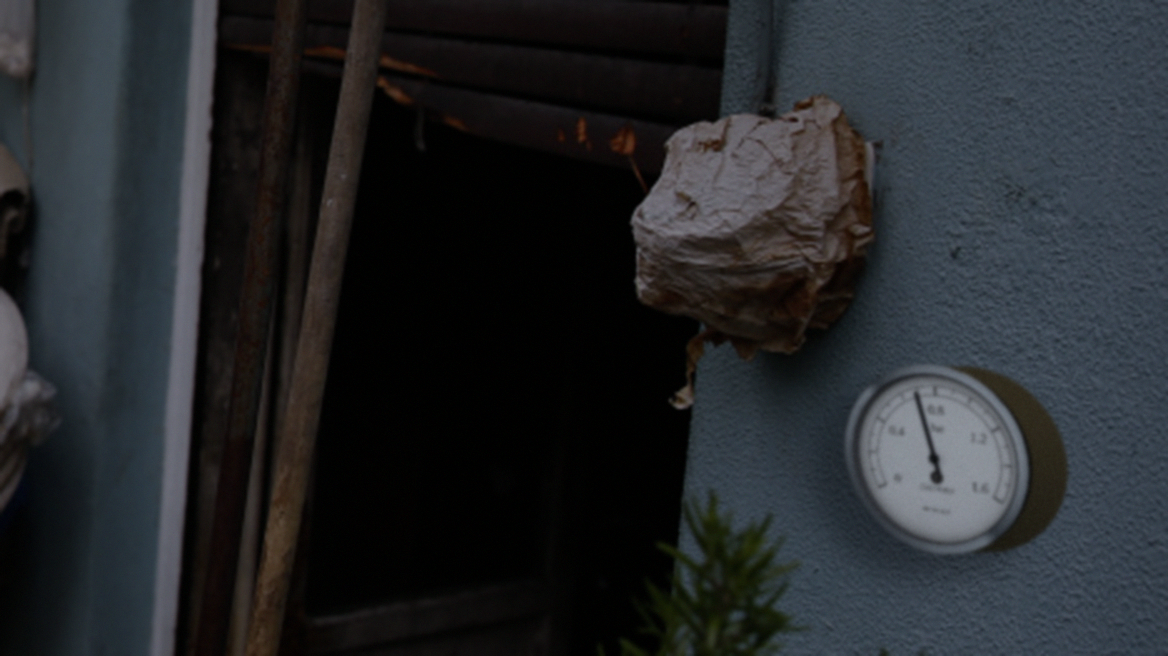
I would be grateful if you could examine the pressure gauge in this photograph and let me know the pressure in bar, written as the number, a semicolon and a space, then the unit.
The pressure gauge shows 0.7; bar
